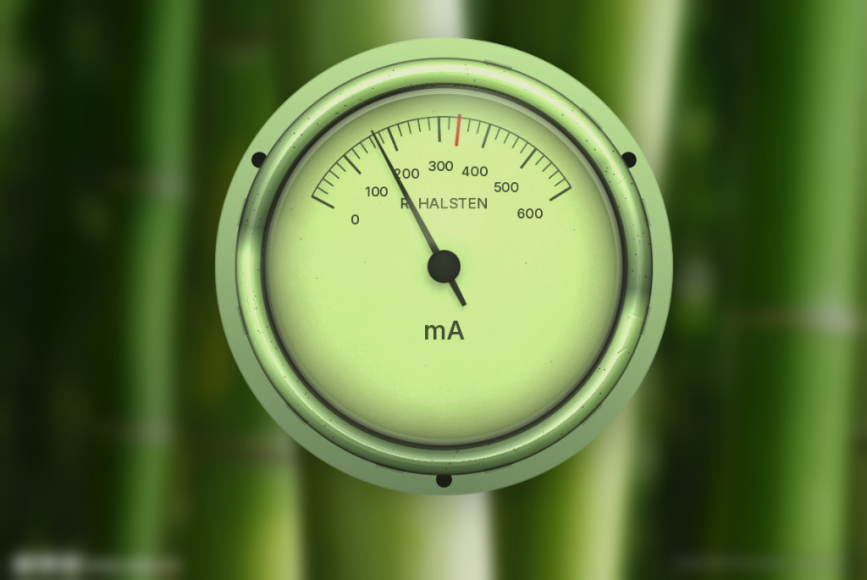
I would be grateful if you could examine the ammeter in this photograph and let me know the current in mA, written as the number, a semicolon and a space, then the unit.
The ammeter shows 170; mA
